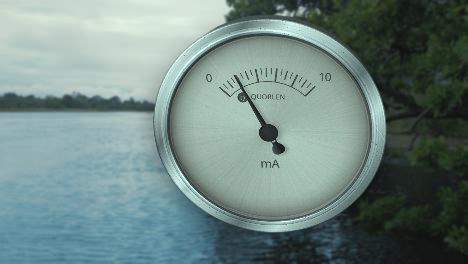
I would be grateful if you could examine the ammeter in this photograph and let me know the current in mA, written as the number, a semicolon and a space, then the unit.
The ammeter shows 2; mA
